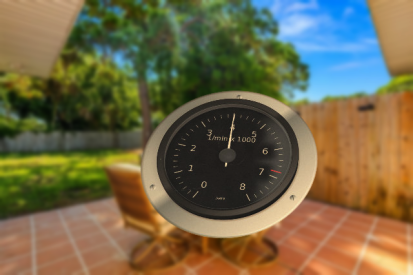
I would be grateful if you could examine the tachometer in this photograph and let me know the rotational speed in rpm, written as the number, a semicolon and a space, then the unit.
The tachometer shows 4000; rpm
